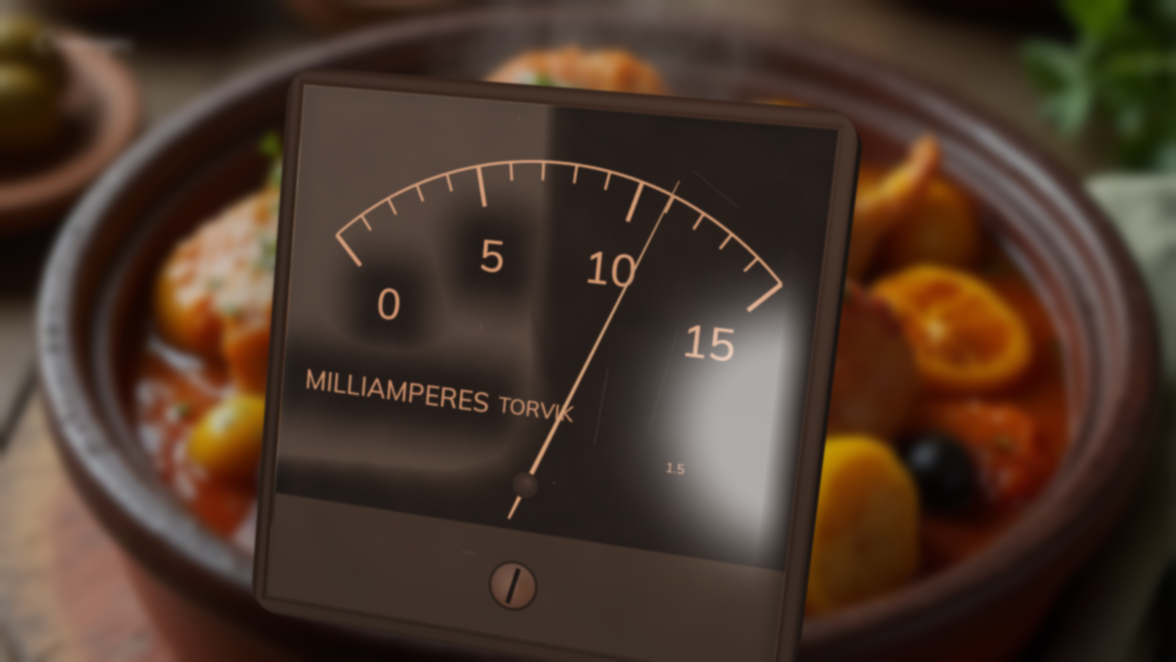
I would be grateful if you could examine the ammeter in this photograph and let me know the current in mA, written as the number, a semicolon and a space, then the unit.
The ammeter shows 11; mA
